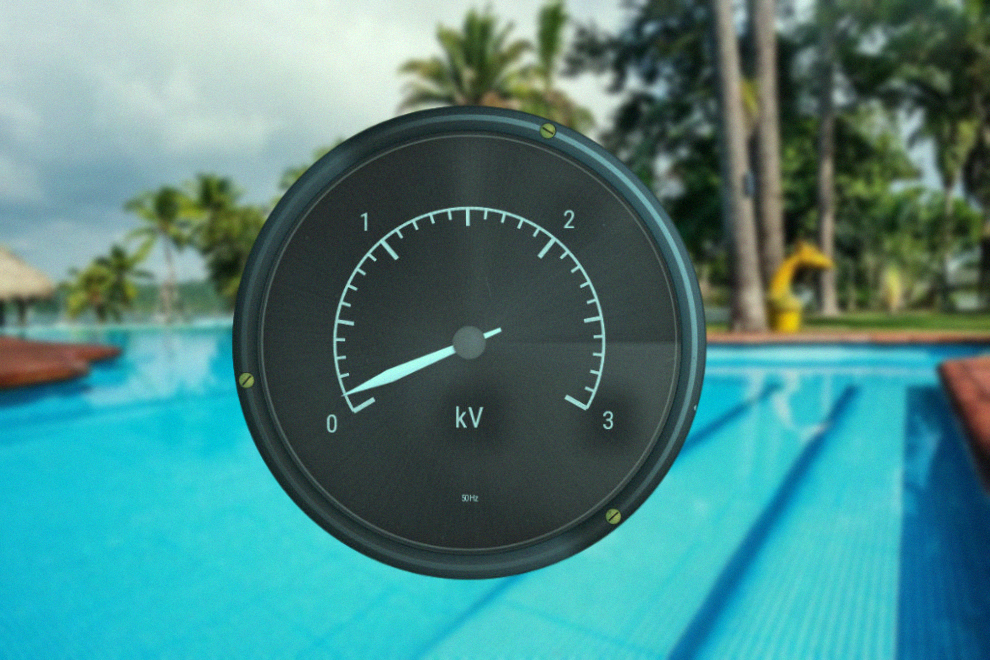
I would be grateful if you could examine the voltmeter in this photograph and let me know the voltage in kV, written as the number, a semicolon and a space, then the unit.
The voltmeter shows 0.1; kV
